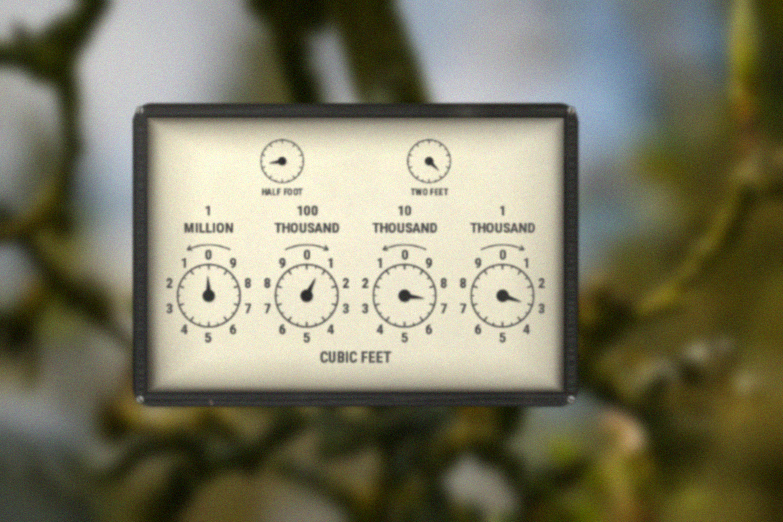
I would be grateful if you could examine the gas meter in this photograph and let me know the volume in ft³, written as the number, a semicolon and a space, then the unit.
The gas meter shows 7300; ft³
